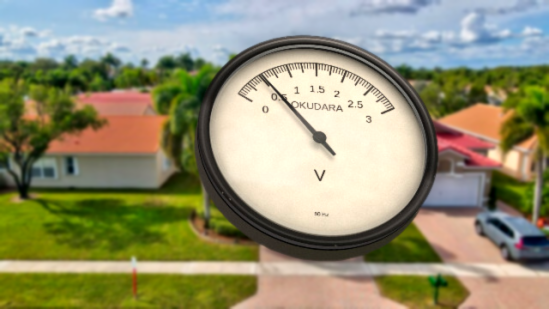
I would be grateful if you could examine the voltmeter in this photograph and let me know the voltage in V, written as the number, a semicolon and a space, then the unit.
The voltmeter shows 0.5; V
